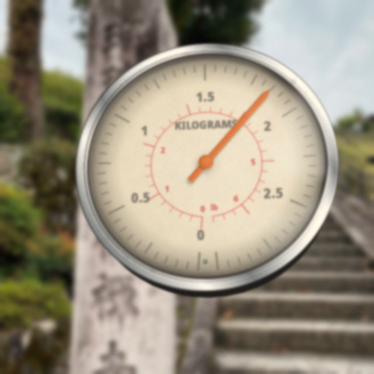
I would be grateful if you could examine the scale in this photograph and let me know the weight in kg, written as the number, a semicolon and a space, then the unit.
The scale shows 1.85; kg
